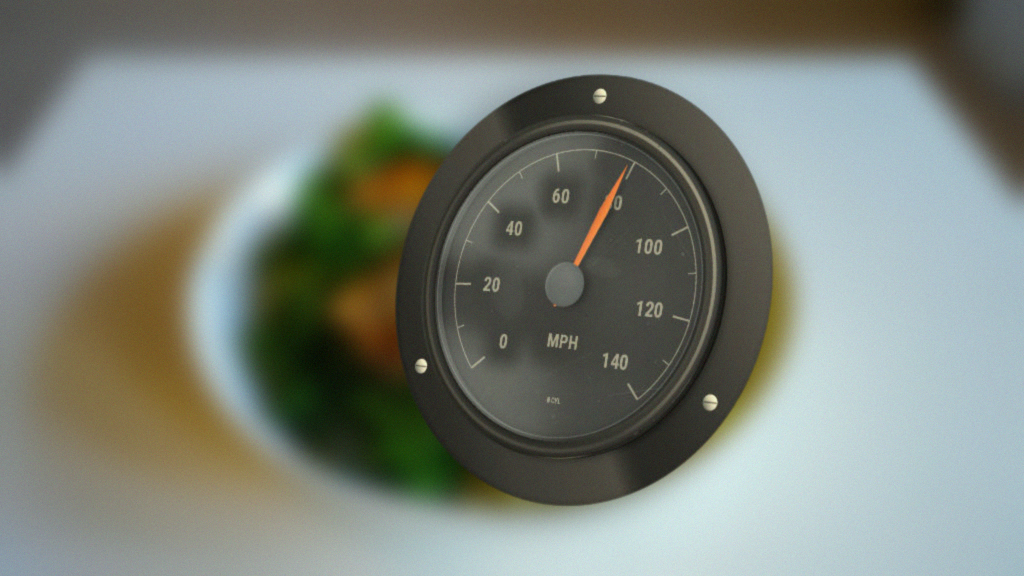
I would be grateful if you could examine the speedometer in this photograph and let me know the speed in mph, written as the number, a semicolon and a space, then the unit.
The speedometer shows 80; mph
